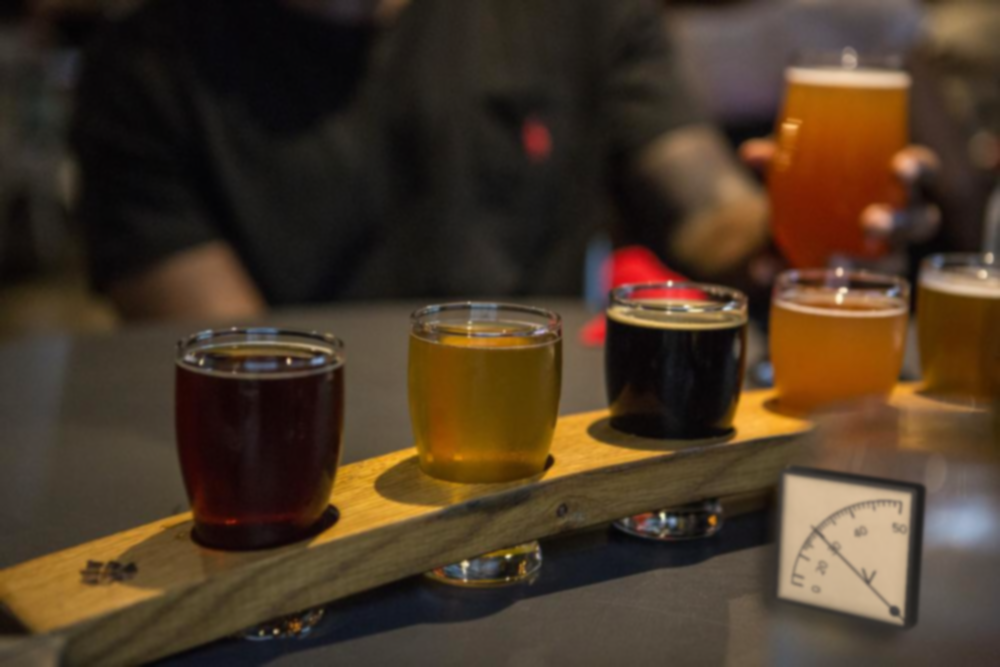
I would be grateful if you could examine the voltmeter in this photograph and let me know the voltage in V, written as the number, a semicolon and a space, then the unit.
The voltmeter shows 30; V
